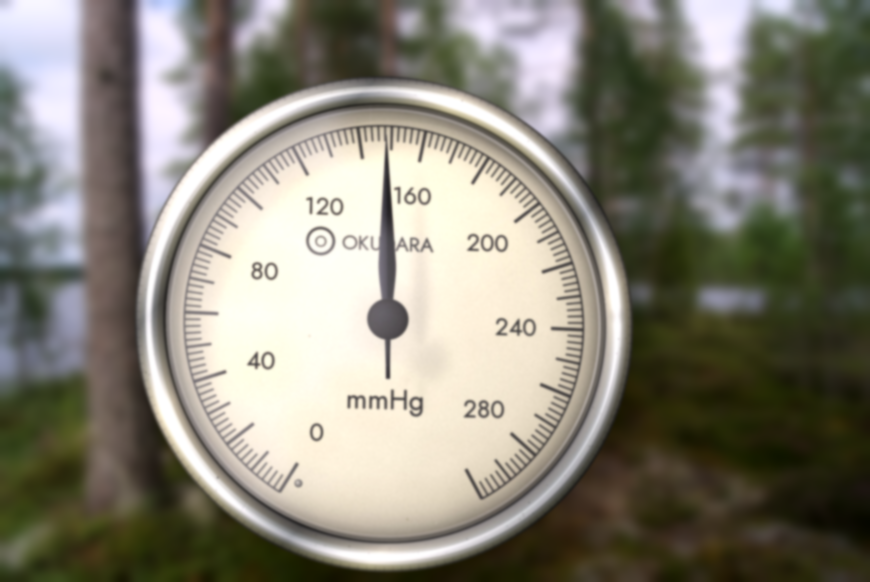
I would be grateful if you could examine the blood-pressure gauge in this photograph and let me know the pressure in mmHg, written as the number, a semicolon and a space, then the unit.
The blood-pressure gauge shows 148; mmHg
